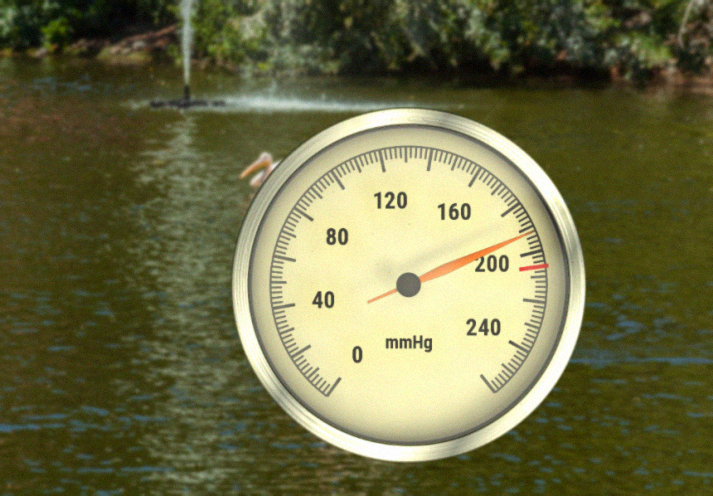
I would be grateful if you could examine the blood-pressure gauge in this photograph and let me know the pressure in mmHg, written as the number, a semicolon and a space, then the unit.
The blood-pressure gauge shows 192; mmHg
